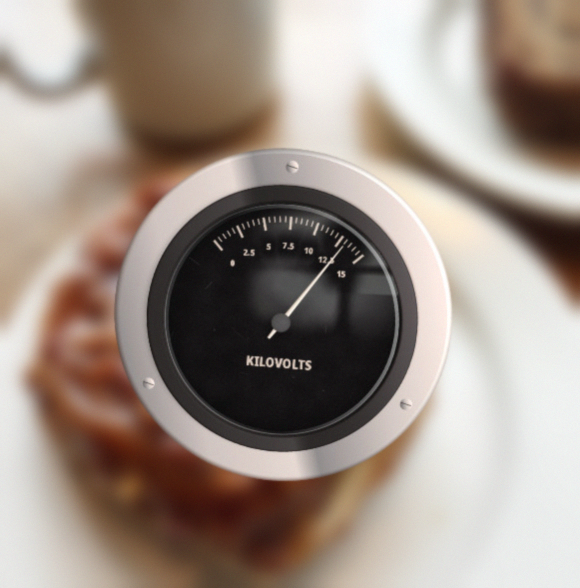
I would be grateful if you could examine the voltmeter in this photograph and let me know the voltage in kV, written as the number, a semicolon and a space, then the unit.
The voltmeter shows 13; kV
